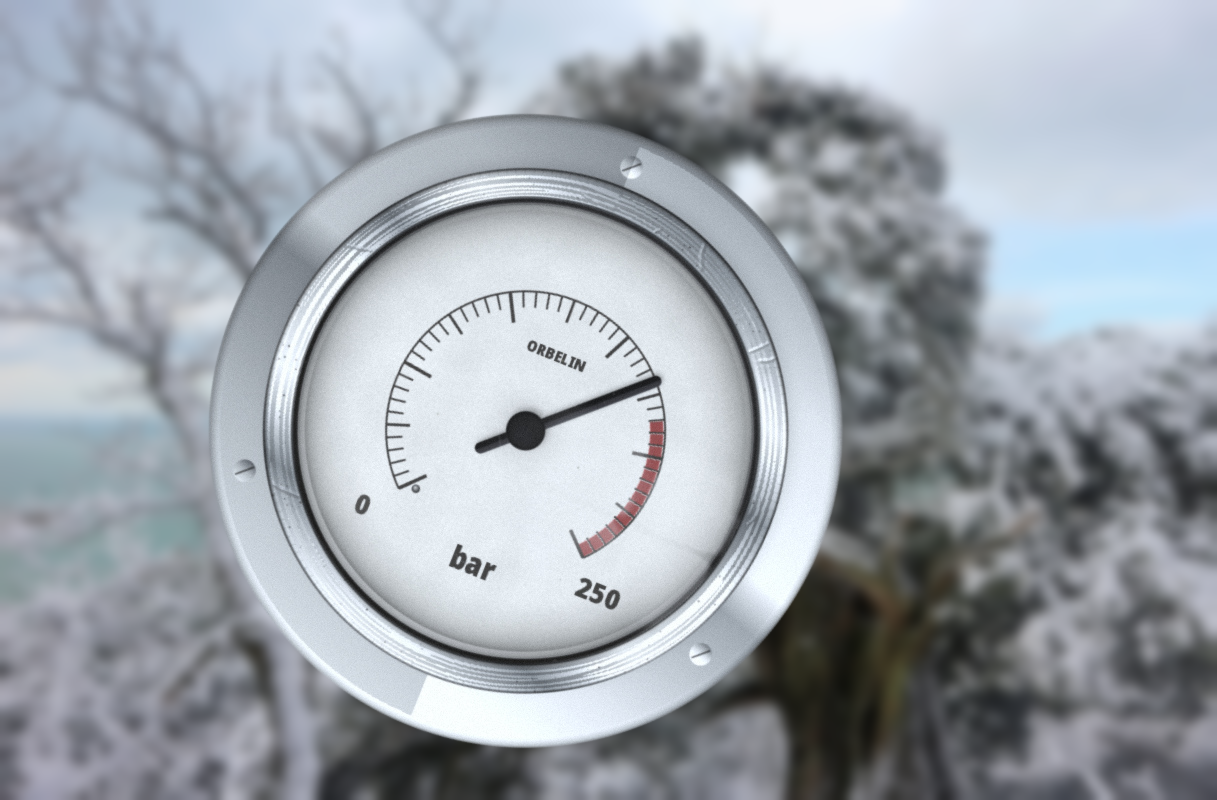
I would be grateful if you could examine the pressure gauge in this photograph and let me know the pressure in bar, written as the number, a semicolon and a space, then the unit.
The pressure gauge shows 170; bar
